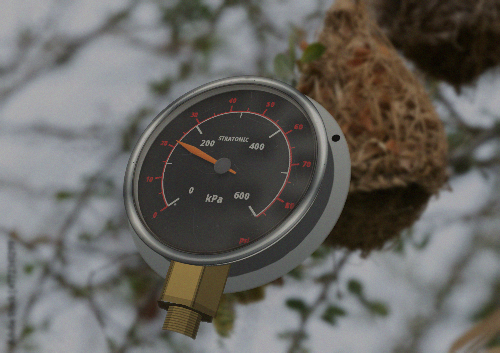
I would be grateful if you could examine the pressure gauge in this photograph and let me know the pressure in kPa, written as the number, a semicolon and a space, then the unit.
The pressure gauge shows 150; kPa
